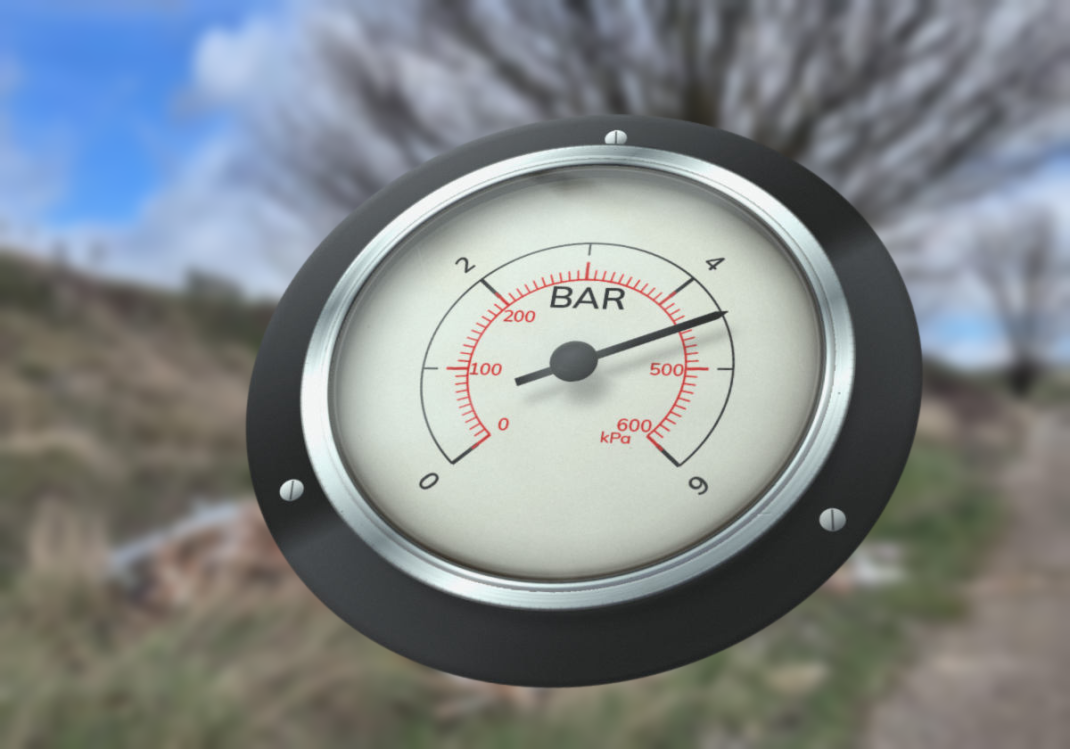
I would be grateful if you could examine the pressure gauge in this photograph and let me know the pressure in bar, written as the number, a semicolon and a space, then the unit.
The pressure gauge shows 4.5; bar
